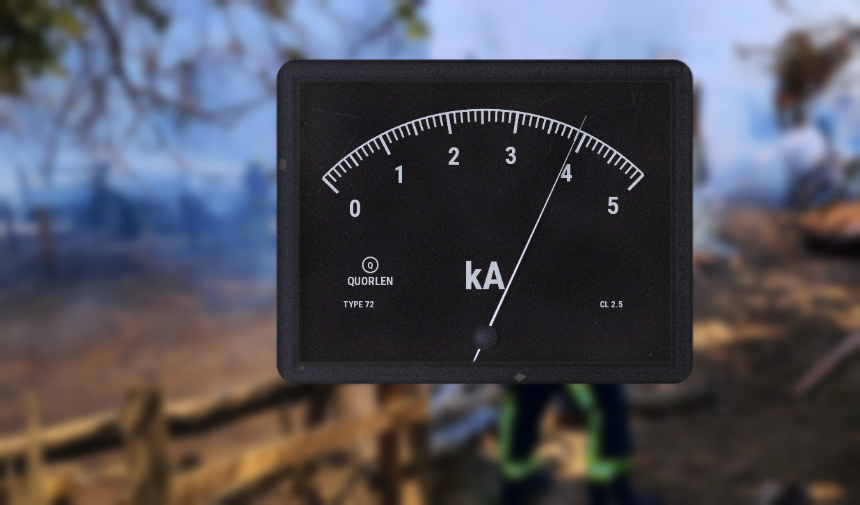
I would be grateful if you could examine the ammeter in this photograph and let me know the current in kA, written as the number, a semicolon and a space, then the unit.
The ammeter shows 3.9; kA
